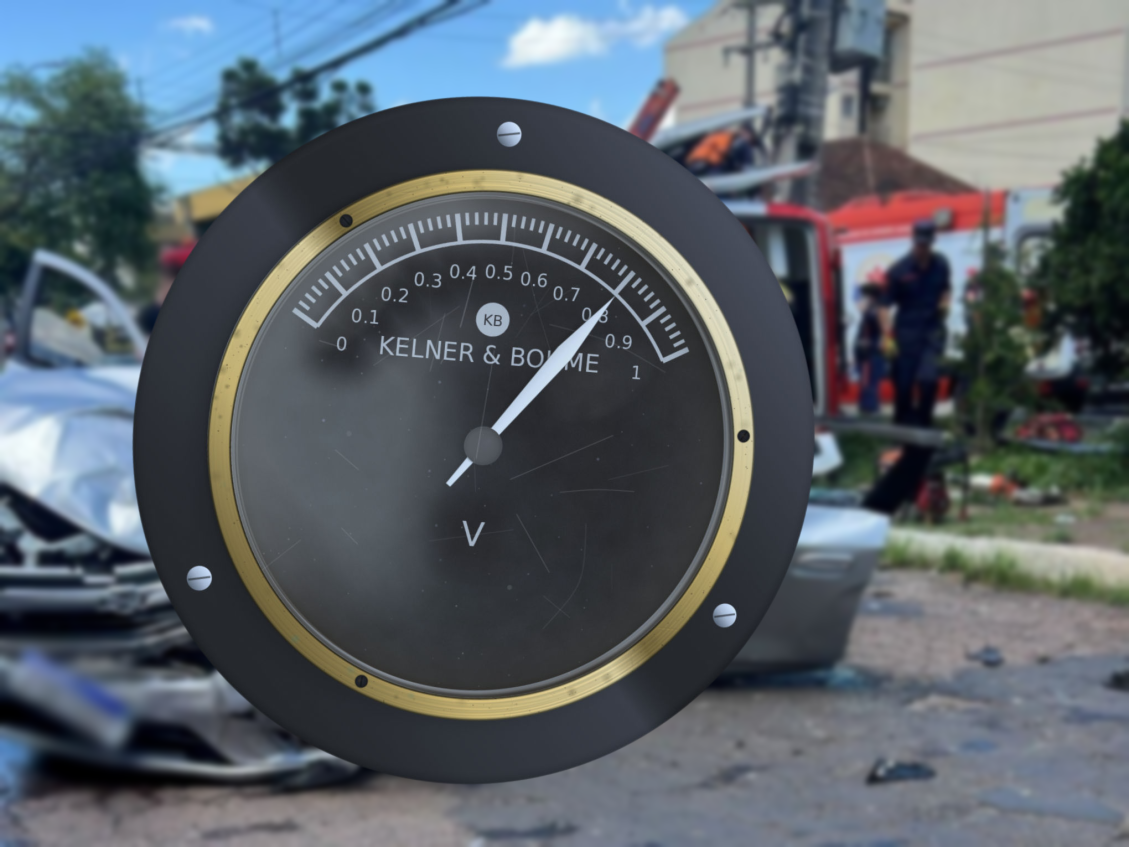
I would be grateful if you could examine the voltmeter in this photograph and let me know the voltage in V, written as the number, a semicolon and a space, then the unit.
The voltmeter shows 0.8; V
